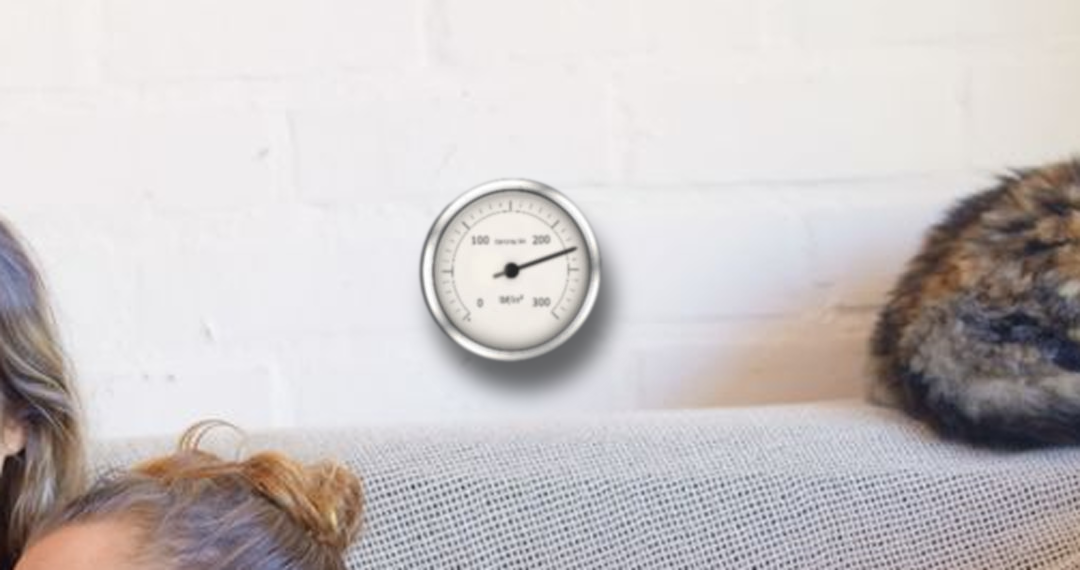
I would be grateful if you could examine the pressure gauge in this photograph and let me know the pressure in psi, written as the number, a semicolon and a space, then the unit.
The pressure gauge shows 230; psi
